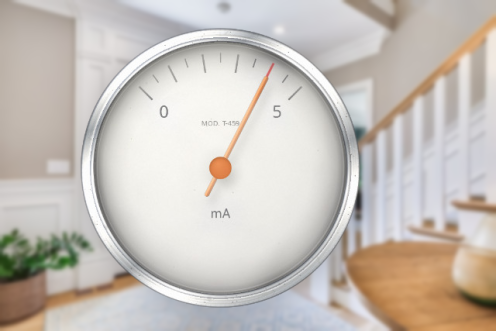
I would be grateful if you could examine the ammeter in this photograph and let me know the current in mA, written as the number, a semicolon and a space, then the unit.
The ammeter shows 4; mA
